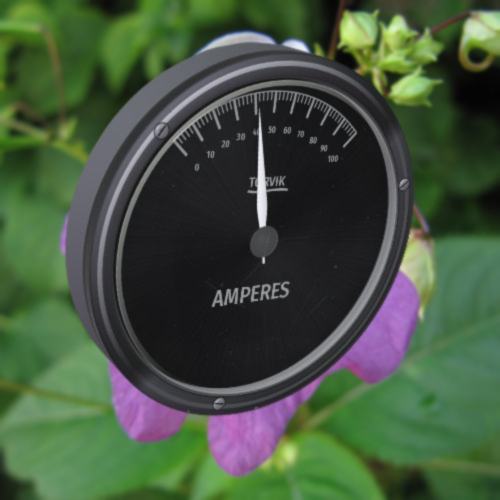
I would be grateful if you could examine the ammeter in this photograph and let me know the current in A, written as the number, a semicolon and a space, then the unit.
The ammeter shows 40; A
